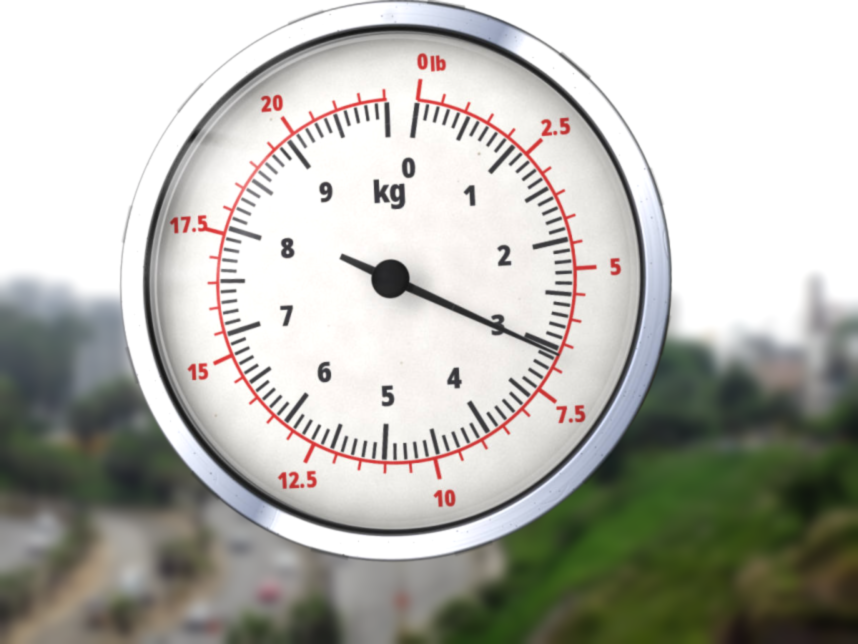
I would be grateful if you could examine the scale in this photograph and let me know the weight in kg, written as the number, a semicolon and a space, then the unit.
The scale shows 3.05; kg
